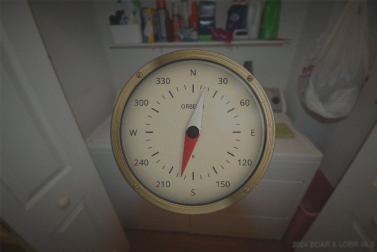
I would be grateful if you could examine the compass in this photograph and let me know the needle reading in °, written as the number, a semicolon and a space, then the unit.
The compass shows 195; °
